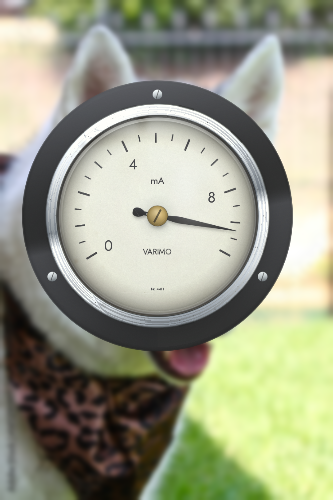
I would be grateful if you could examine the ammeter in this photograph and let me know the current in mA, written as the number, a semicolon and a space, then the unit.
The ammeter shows 9.25; mA
